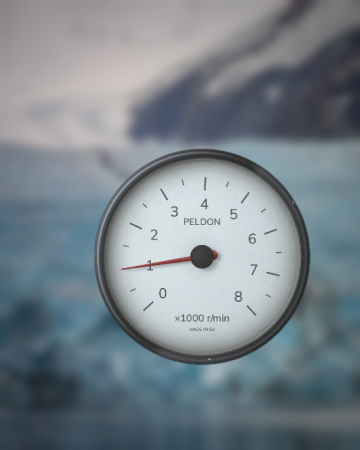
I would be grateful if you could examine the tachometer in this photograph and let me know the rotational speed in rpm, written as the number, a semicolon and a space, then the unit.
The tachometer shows 1000; rpm
